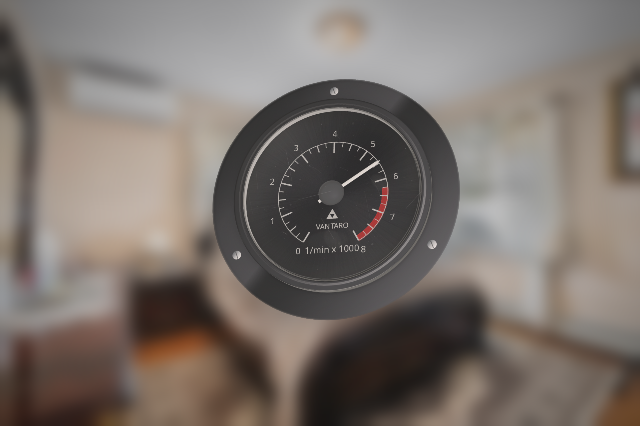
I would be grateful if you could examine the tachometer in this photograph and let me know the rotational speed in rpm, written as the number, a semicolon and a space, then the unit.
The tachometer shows 5500; rpm
